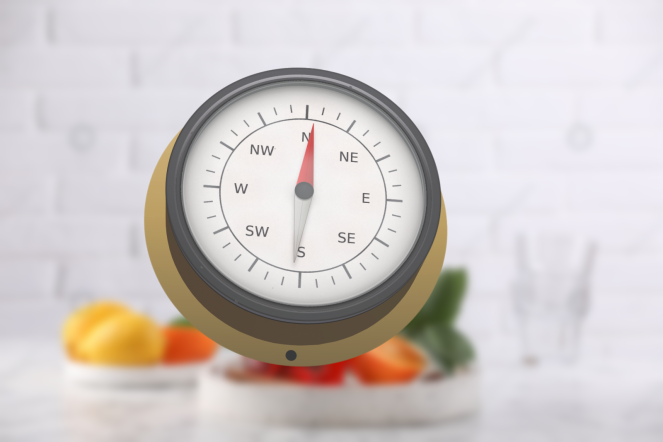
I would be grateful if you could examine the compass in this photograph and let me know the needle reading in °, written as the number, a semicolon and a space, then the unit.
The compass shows 5; °
